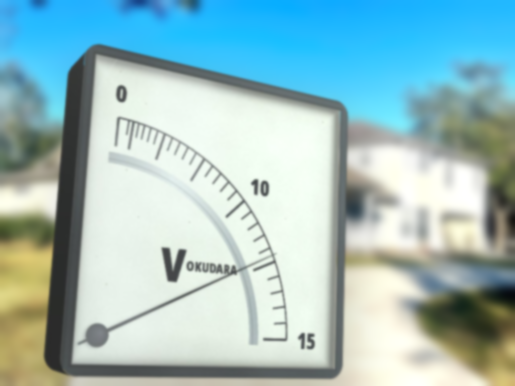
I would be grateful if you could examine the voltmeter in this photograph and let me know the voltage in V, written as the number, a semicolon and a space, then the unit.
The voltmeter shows 12.25; V
